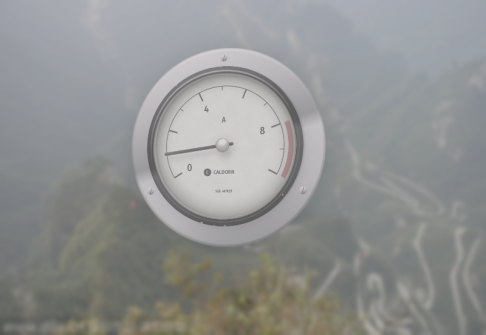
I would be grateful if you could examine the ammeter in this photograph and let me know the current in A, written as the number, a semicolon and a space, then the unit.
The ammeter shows 1; A
